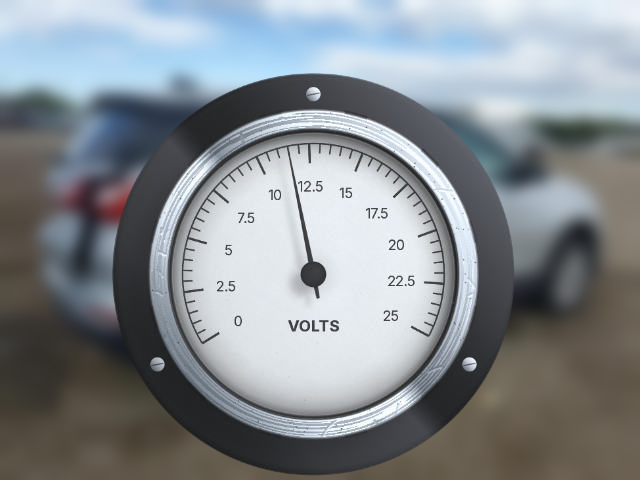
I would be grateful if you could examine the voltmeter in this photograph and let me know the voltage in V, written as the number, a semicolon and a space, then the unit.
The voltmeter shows 11.5; V
